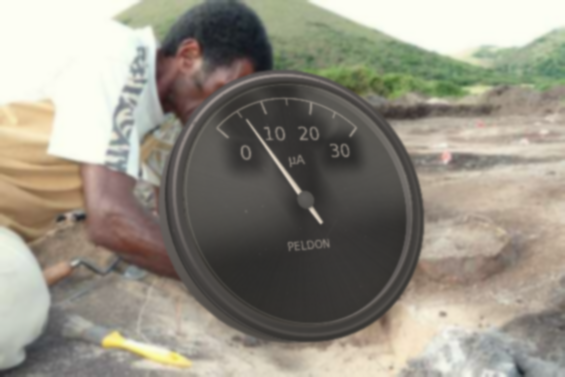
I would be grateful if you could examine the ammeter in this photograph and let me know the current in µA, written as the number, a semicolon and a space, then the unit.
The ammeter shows 5; µA
